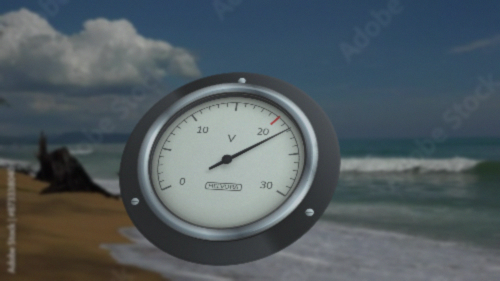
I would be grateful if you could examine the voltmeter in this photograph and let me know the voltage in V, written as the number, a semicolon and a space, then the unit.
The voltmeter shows 22; V
